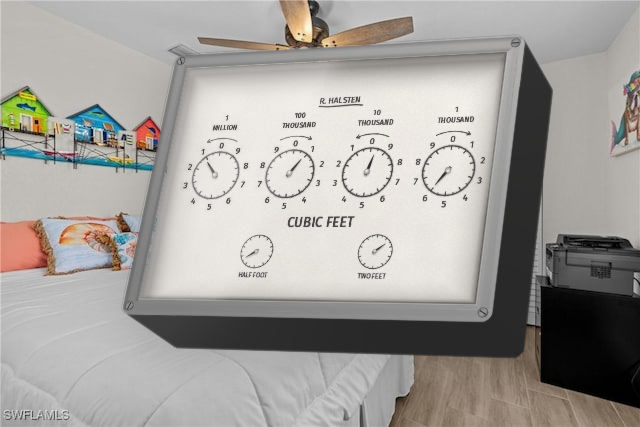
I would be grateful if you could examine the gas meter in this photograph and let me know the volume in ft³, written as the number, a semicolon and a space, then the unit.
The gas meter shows 109600; ft³
